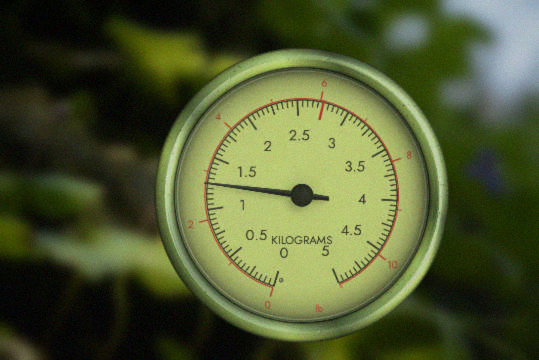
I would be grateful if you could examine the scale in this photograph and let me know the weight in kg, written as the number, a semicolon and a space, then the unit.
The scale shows 1.25; kg
